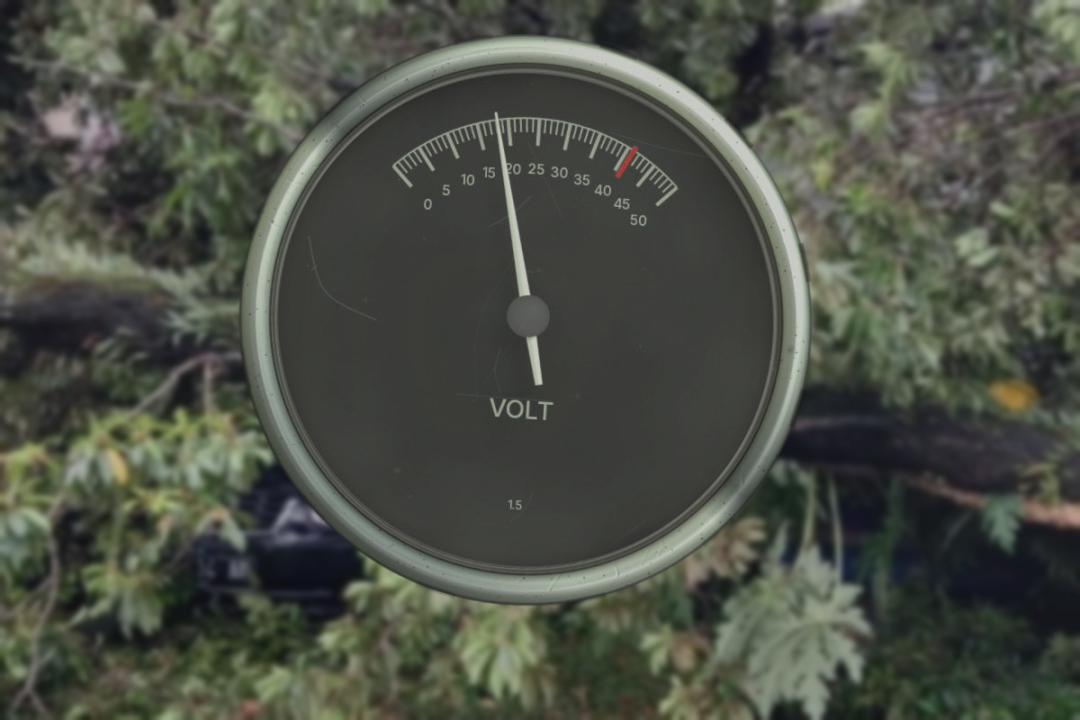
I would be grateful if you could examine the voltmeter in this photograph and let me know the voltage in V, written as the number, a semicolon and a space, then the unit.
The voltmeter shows 18; V
